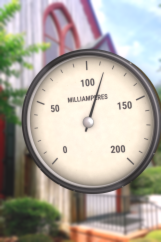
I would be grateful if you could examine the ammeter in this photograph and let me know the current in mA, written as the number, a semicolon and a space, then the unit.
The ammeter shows 115; mA
